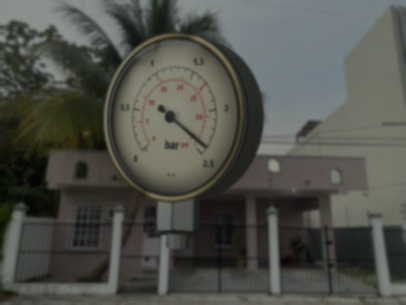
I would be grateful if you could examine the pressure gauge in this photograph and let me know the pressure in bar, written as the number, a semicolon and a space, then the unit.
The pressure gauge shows 2.4; bar
